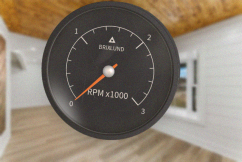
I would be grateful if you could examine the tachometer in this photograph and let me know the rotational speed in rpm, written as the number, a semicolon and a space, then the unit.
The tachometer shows 0; rpm
